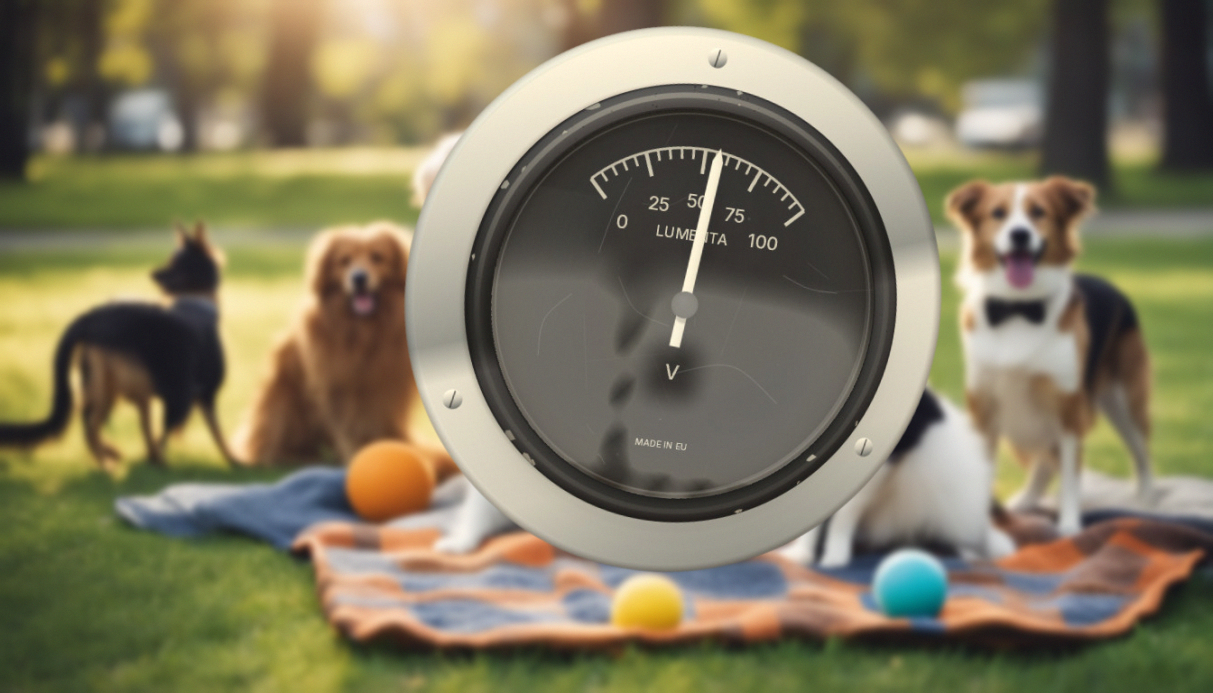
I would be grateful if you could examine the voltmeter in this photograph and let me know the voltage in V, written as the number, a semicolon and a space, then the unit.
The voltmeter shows 55; V
